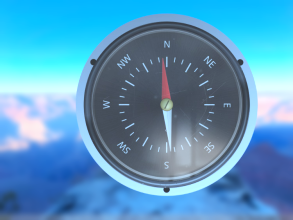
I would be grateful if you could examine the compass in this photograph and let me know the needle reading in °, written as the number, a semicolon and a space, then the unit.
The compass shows 355; °
